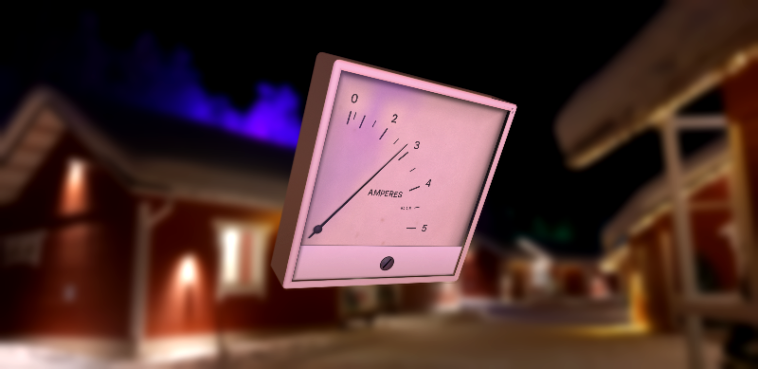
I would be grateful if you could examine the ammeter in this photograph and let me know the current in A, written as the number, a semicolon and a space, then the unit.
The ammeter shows 2.75; A
